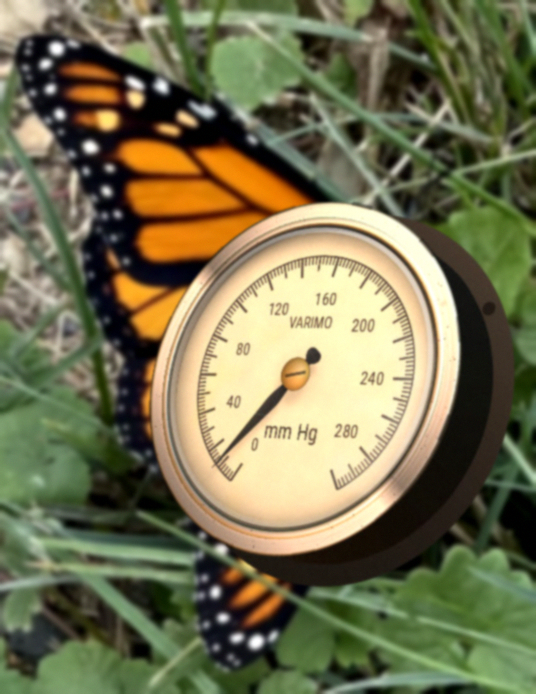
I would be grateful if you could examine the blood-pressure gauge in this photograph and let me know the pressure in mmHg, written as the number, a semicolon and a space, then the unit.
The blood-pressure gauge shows 10; mmHg
